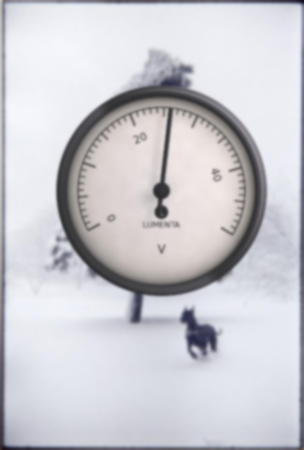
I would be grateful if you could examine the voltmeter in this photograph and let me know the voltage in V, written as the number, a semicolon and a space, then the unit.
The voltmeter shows 26; V
